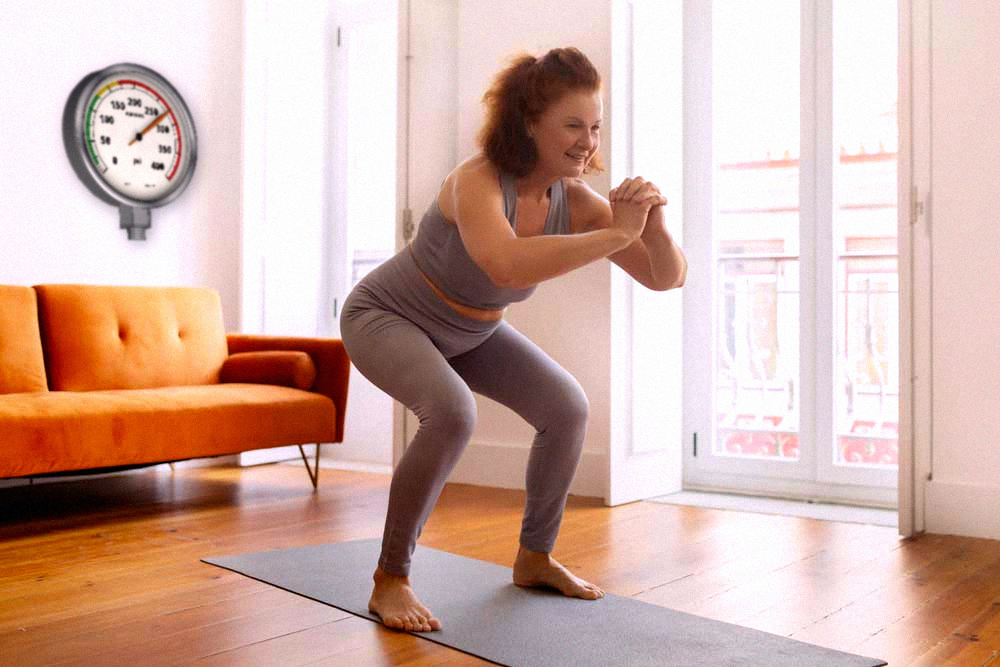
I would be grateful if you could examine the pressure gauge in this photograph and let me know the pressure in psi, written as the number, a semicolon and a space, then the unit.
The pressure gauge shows 275; psi
